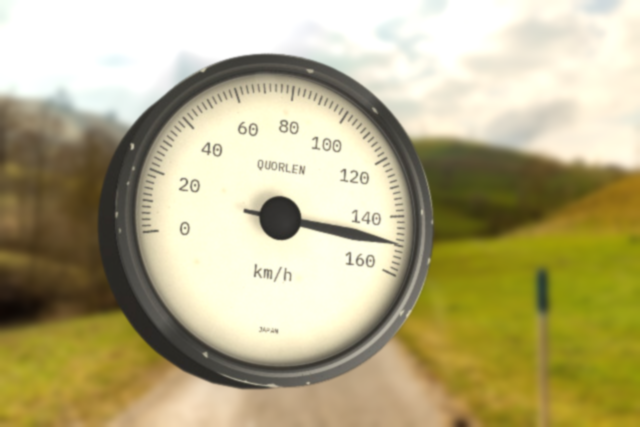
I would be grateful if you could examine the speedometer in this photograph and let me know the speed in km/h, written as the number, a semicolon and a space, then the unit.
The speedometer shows 150; km/h
